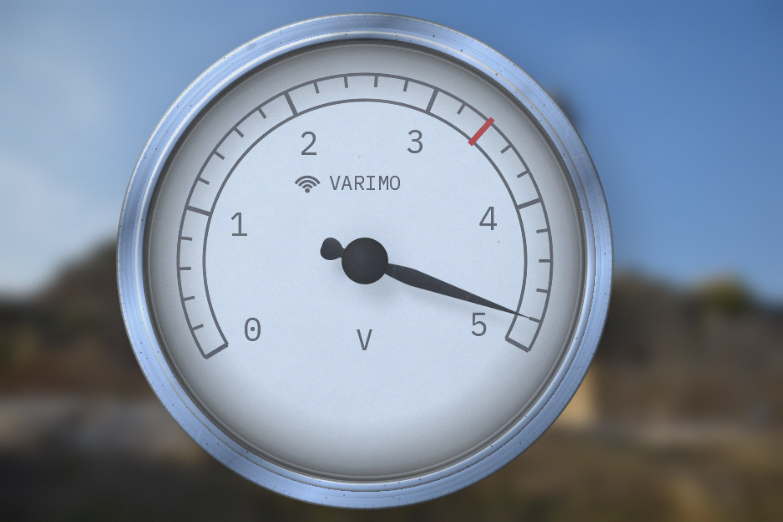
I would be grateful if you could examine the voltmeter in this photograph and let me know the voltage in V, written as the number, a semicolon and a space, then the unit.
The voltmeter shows 4.8; V
